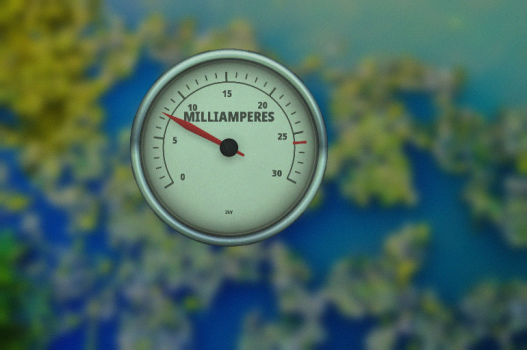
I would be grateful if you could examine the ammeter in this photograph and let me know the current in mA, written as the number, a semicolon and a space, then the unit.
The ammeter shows 7.5; mA
